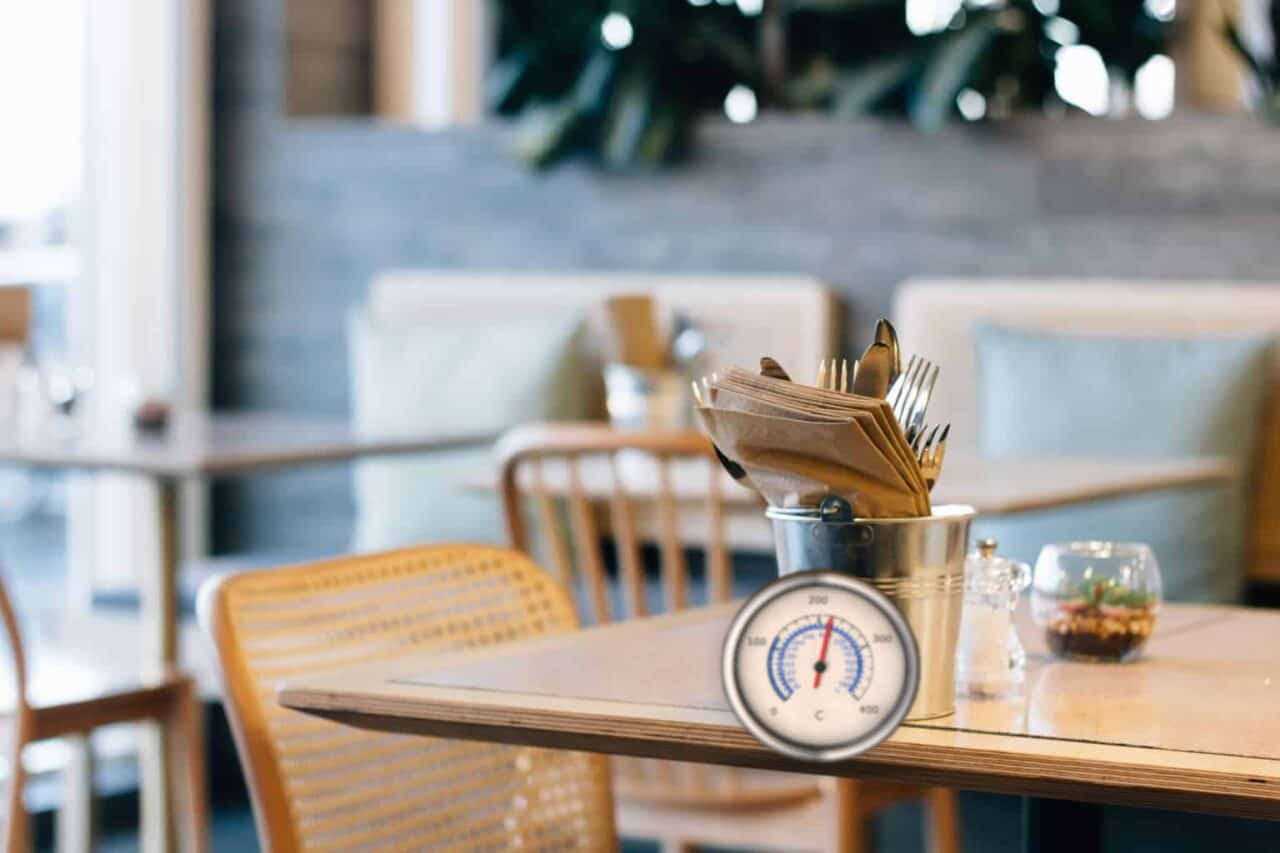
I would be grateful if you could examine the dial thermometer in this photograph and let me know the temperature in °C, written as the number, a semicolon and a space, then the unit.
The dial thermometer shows 220; °C
